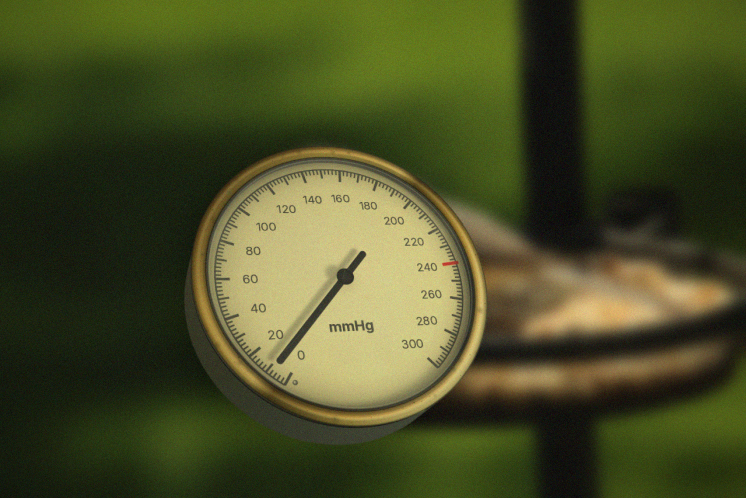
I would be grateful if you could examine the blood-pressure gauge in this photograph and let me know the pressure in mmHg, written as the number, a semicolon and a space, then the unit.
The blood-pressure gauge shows 8; mmHg
